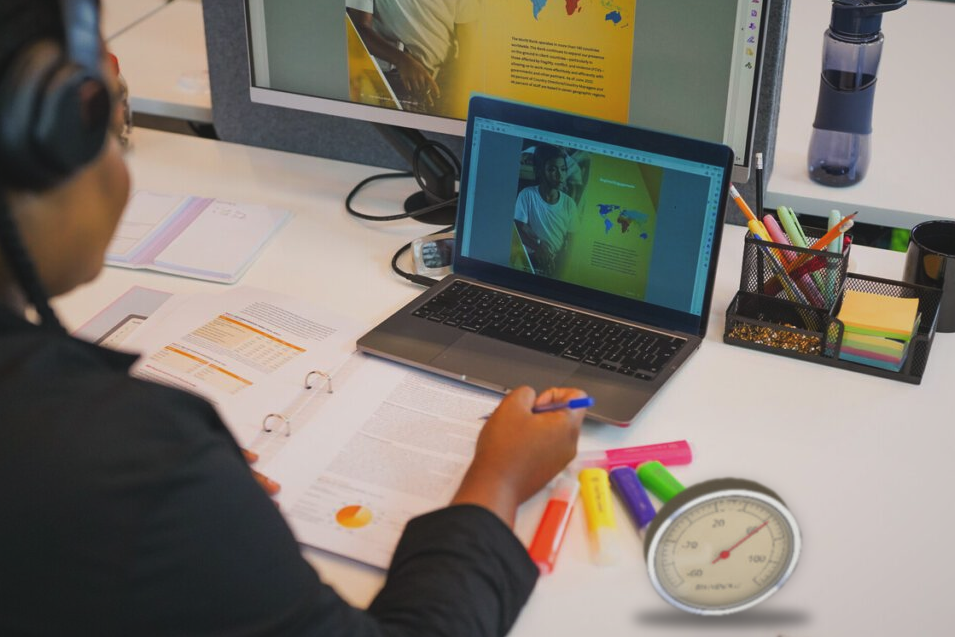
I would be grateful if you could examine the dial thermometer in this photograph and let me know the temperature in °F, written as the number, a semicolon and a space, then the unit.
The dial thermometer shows 60; °F
